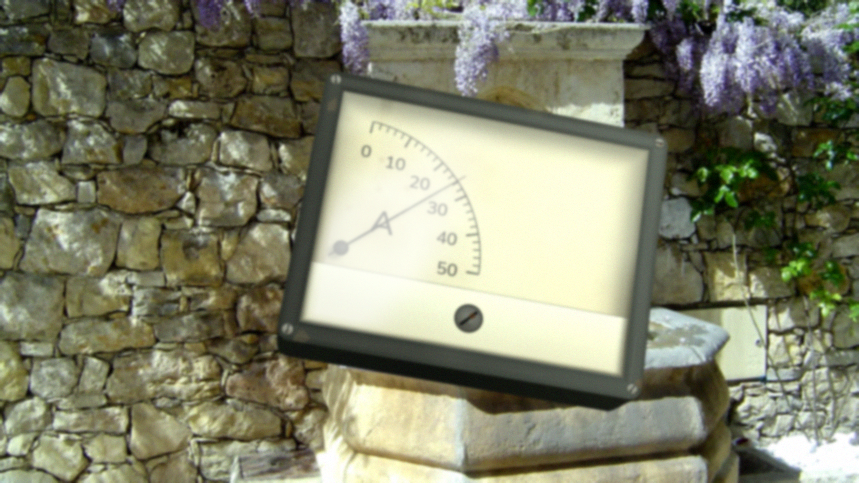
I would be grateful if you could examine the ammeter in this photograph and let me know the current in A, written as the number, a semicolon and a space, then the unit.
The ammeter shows 26; A
